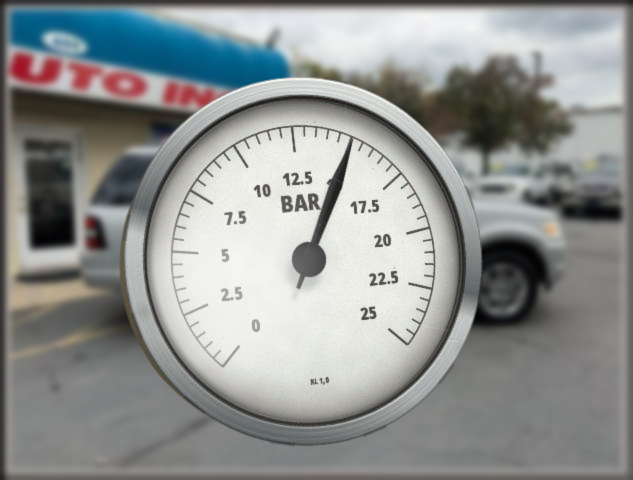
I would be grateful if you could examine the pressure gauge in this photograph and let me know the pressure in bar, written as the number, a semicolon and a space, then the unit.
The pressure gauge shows 15; bar
